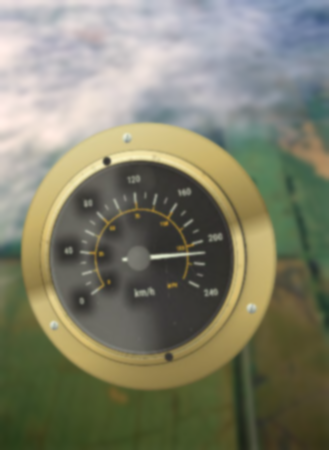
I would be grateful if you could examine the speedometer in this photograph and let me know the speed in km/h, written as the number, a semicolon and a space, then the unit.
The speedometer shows 210; km/h
